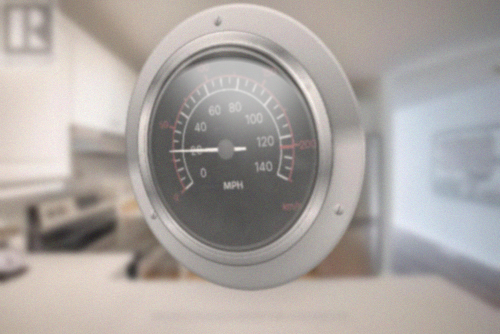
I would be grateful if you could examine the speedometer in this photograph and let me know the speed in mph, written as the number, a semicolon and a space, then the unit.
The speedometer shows 20; mph
